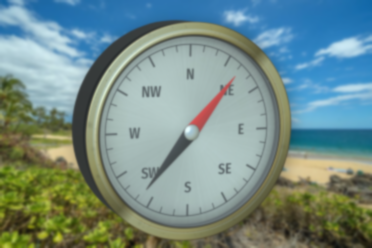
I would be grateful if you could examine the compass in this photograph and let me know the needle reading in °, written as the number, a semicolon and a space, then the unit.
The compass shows 40; °
